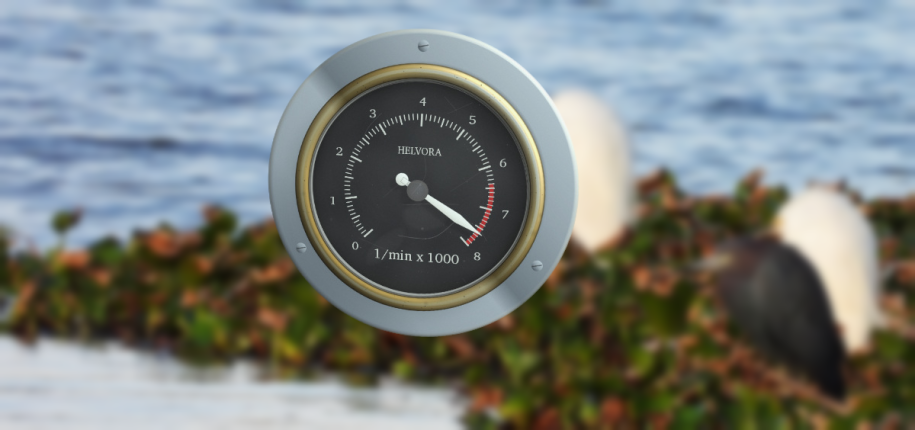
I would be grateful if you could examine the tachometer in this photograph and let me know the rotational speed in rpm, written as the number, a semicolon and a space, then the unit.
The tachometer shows 7600; rpm
